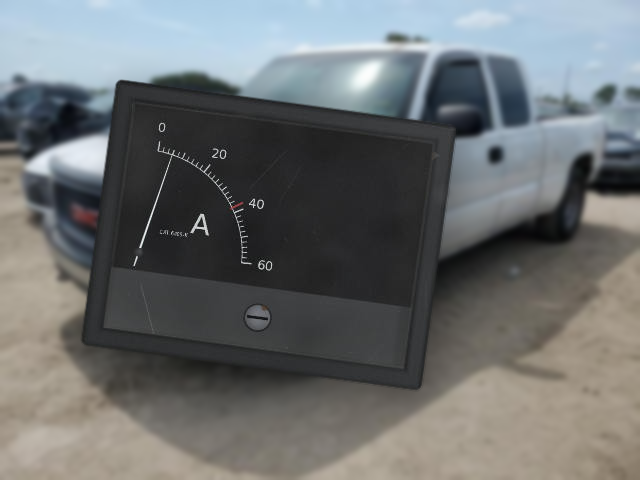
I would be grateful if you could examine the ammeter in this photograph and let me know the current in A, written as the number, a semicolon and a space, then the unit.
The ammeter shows 6; A
